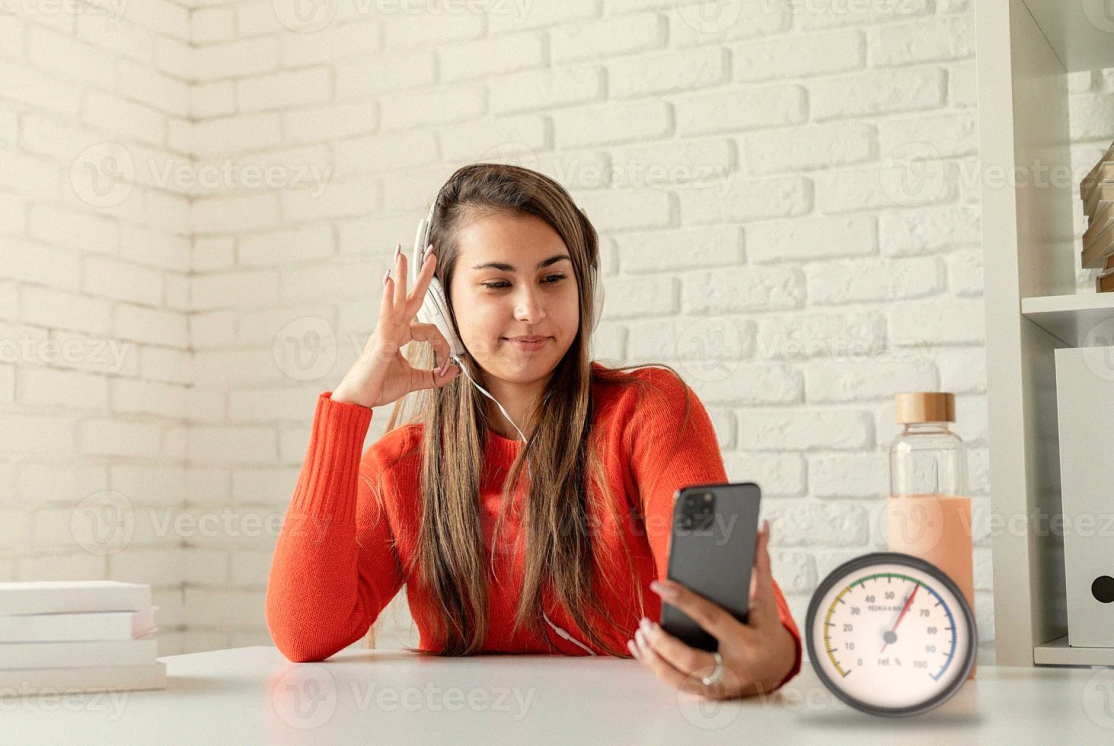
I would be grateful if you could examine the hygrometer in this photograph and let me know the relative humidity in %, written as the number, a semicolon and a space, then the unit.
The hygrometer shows 60; %
